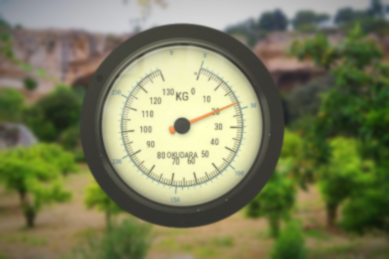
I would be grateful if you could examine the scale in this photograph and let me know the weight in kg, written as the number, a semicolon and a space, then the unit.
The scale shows 20; kg
